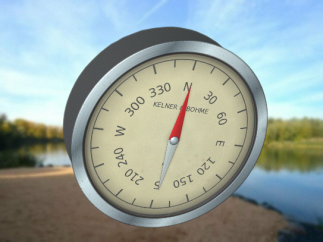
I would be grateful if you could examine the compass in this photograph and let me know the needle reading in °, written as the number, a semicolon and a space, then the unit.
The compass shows 0; °
